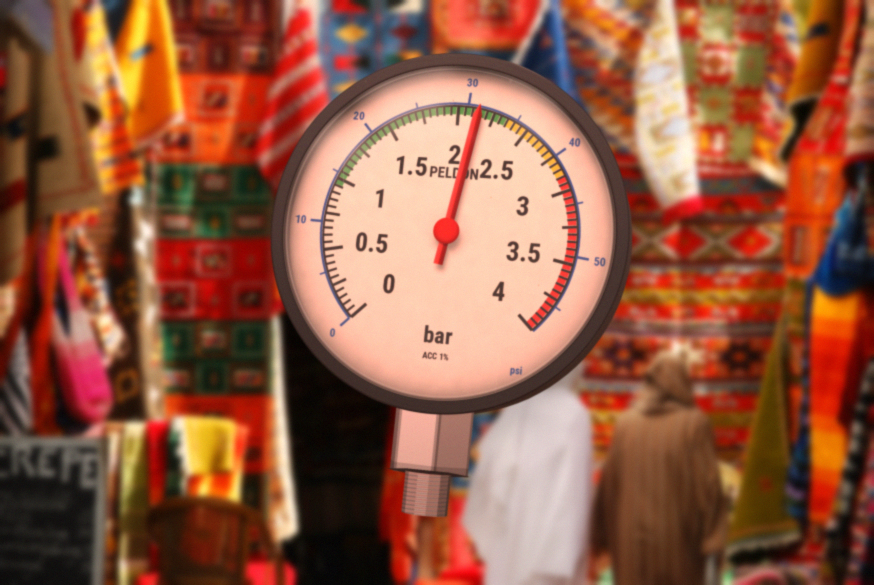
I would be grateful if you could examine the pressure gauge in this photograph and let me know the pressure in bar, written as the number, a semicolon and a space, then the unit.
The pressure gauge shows 2.15; bar
